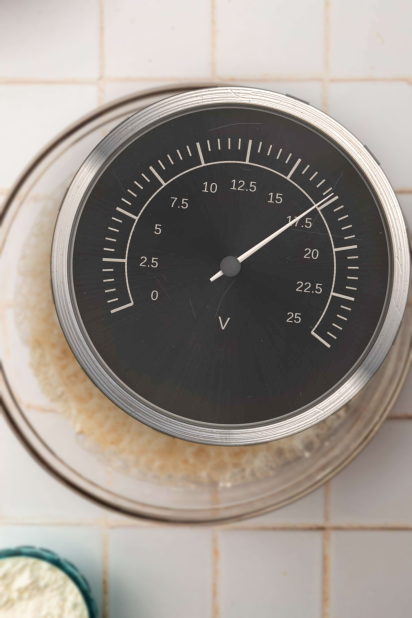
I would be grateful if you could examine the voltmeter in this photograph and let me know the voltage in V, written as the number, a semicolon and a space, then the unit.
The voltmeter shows 17.25; V
